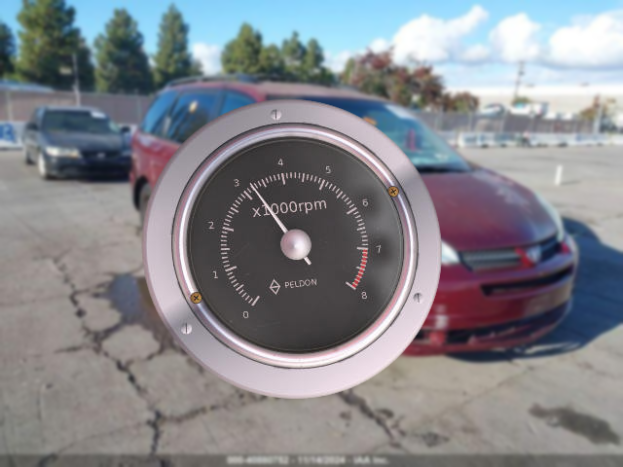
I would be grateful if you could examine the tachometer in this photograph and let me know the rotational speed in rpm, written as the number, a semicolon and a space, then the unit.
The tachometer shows 3200; rpm
